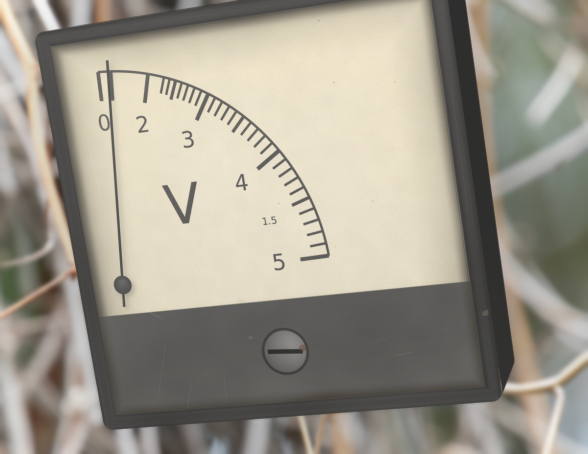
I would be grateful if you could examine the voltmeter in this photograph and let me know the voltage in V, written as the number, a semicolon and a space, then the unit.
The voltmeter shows 1; V
